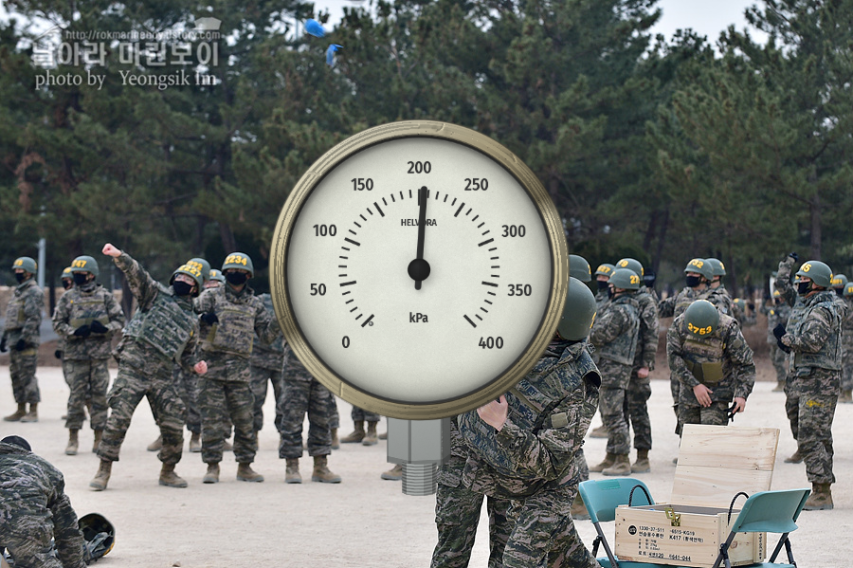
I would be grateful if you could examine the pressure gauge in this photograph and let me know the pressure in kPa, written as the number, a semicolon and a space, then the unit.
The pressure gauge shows 205; kPa
